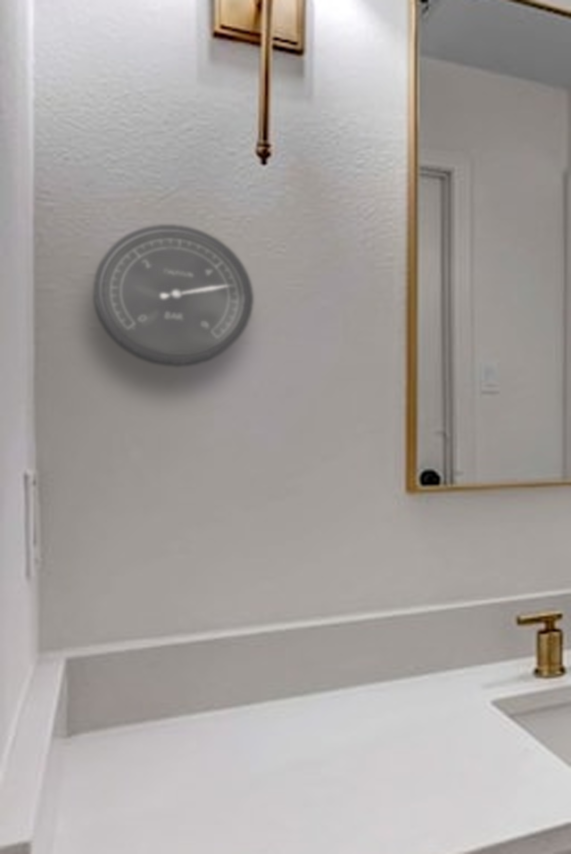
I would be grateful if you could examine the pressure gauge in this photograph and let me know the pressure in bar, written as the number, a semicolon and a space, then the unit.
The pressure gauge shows 4.6; bar
